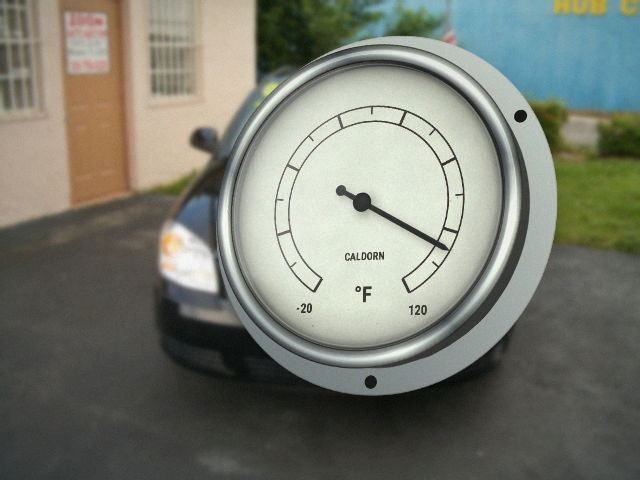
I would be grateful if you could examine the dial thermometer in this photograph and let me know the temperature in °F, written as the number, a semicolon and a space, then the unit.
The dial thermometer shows 105; °F
